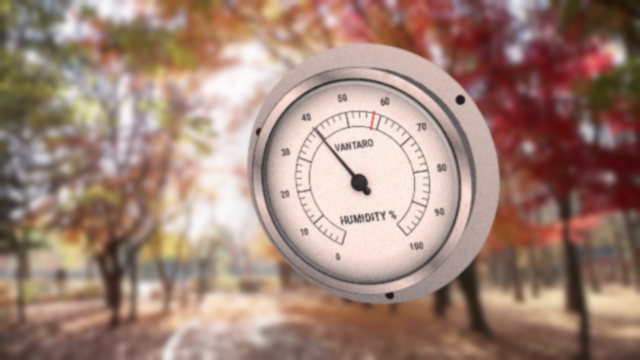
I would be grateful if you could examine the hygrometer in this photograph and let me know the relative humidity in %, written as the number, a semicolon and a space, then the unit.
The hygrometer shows 40; %
